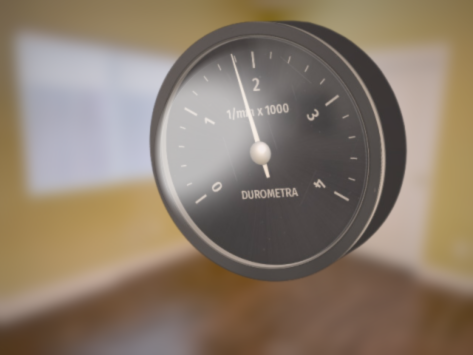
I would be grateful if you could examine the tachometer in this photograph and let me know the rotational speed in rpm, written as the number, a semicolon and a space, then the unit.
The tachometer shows 1800; rpm
